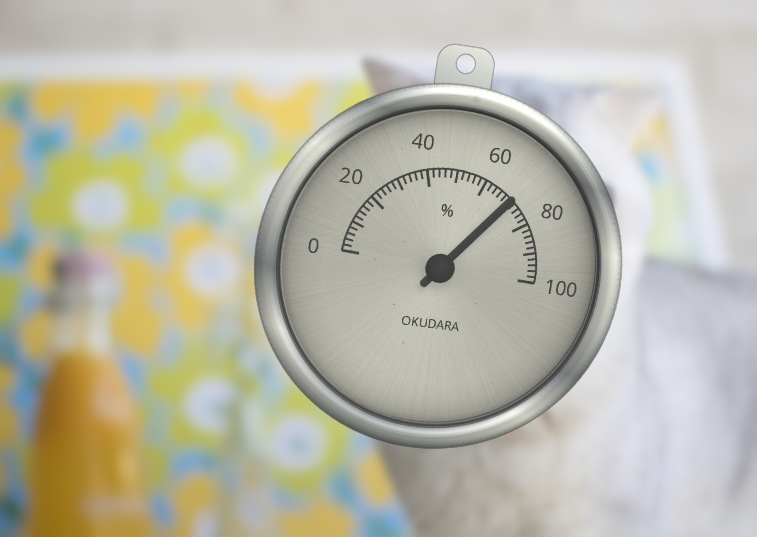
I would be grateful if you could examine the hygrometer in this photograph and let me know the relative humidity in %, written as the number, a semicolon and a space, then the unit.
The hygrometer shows 70; %
